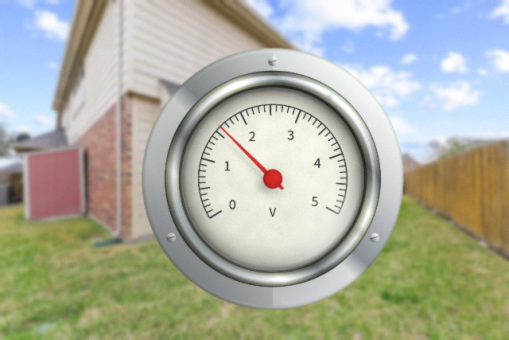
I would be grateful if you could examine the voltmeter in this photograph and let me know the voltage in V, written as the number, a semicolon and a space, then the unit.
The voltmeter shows 1.6; V
